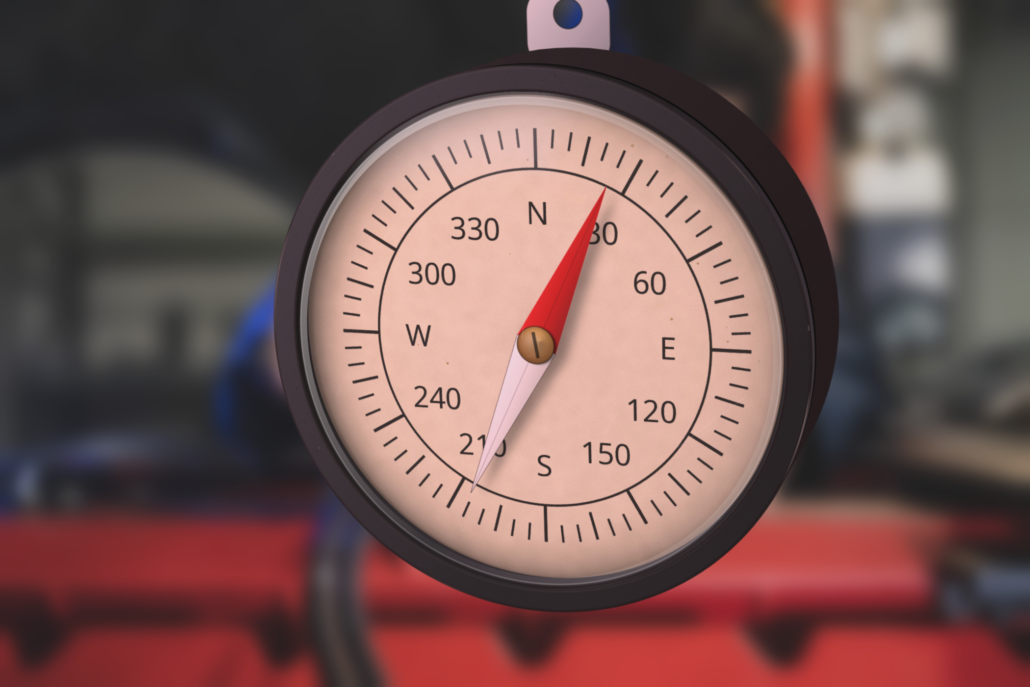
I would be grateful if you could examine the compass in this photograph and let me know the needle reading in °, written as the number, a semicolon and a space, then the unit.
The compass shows 25; °
